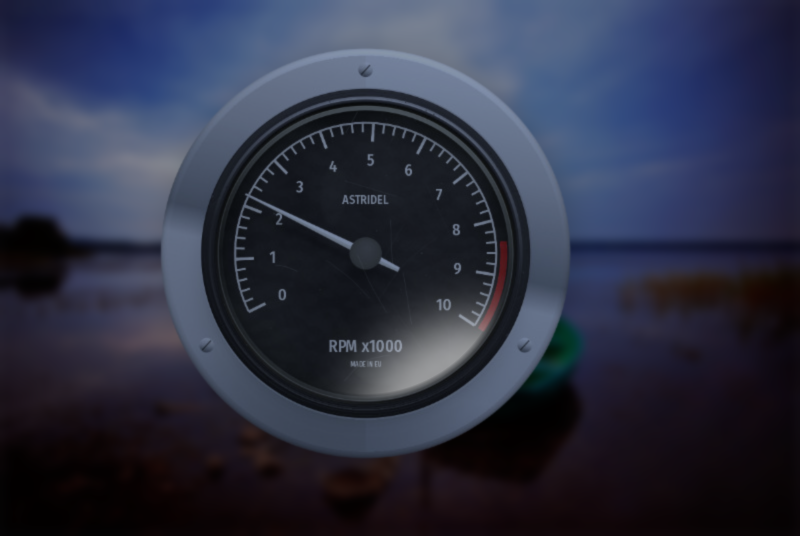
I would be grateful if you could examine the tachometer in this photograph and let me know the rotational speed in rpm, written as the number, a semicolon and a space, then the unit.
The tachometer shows 2200; rpm
